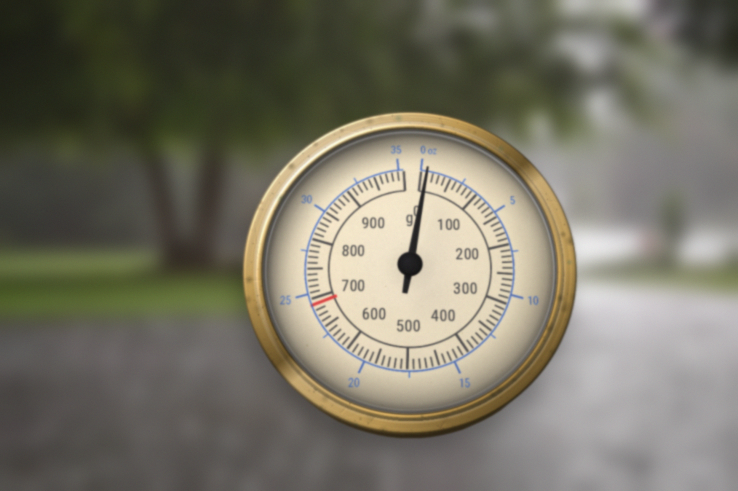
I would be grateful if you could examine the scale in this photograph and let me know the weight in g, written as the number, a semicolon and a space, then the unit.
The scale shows 10; g
